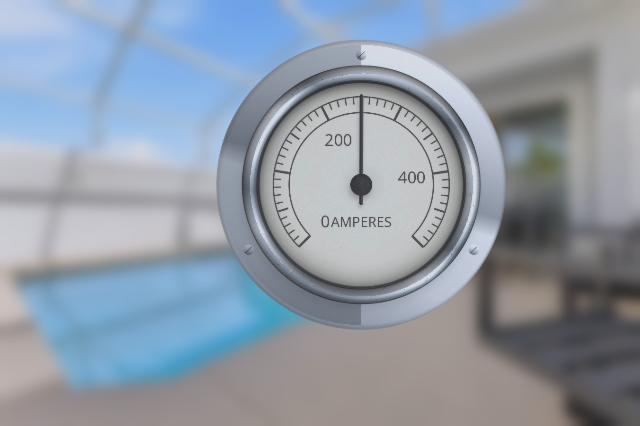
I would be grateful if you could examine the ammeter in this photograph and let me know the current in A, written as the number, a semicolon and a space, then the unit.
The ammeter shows 250; A
